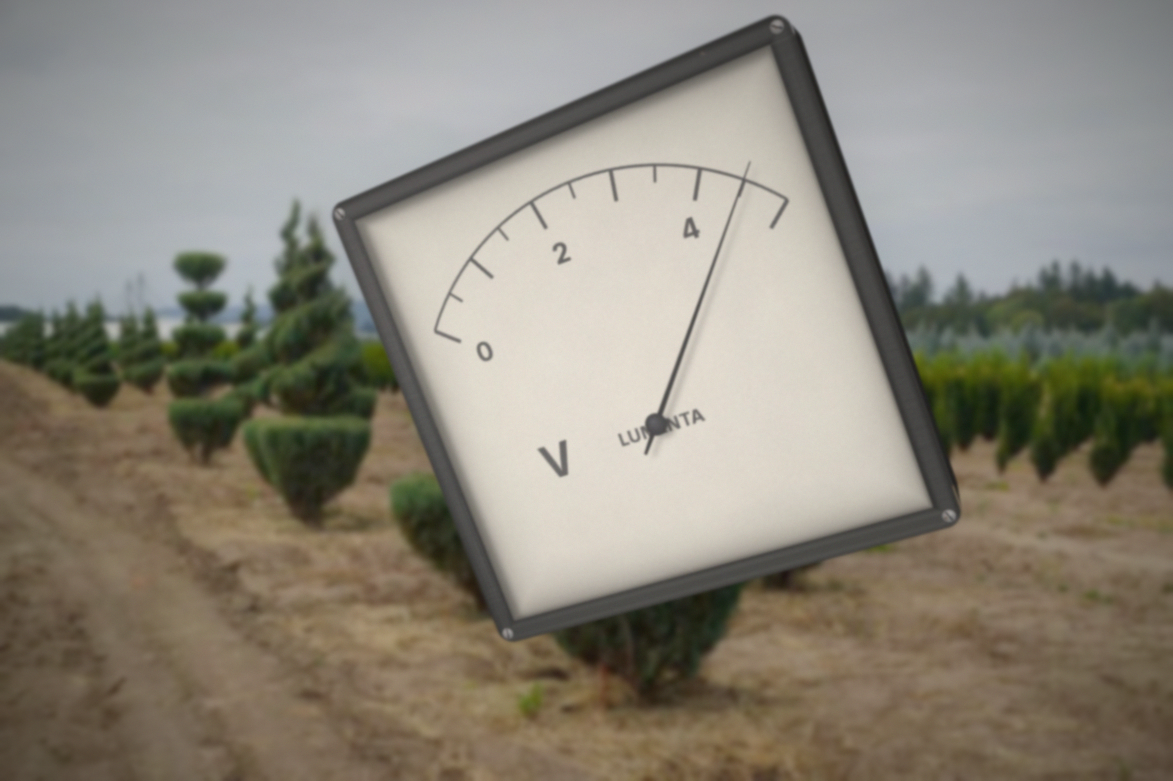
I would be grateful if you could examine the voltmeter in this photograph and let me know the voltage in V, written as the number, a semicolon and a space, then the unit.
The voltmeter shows 4.5; V
